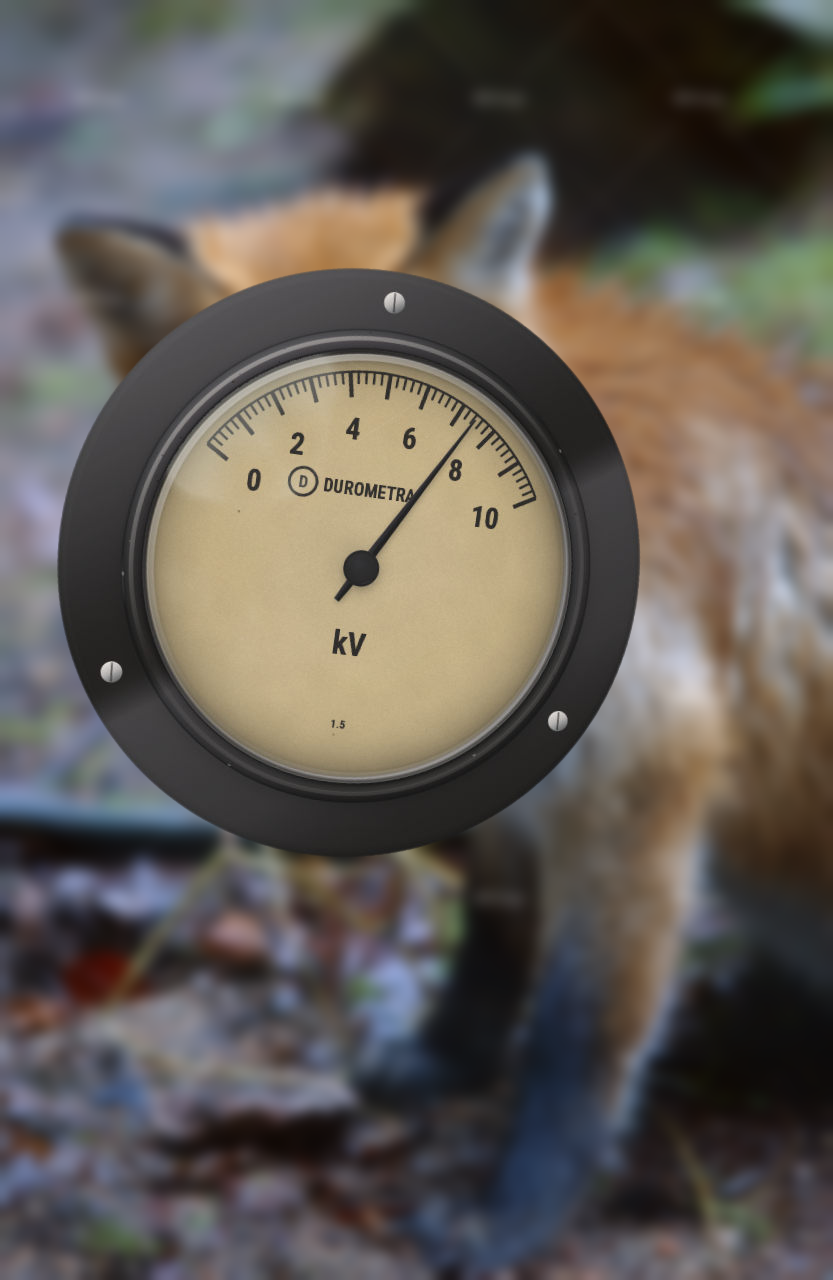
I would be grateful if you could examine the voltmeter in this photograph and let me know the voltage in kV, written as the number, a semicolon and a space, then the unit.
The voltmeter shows 7.4; kV
